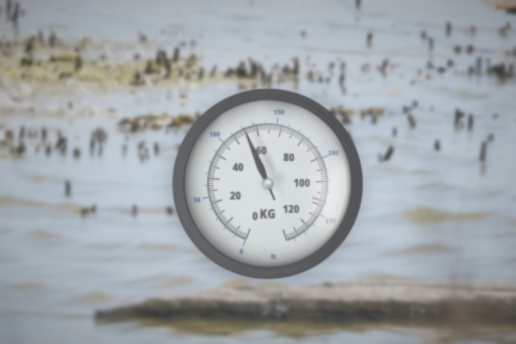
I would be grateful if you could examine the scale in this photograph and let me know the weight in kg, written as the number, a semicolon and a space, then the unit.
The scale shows 55; kg
